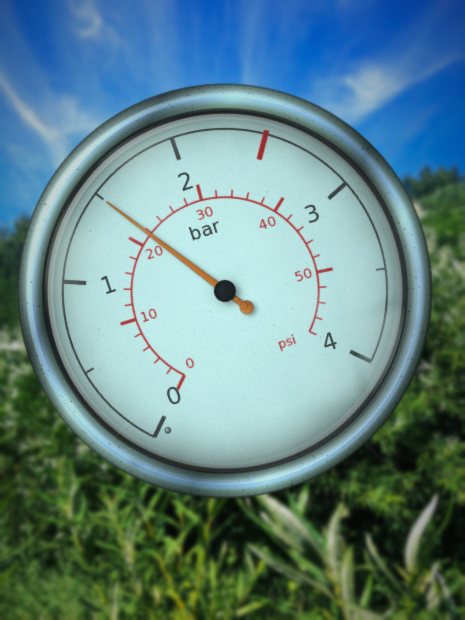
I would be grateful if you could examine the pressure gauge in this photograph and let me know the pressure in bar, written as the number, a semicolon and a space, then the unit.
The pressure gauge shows 1.5; bar
